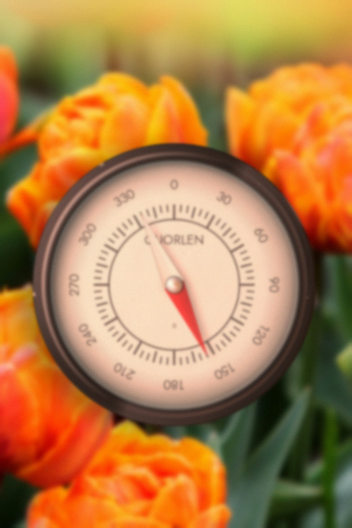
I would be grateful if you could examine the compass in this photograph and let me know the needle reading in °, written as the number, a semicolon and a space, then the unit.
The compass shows 155; °
